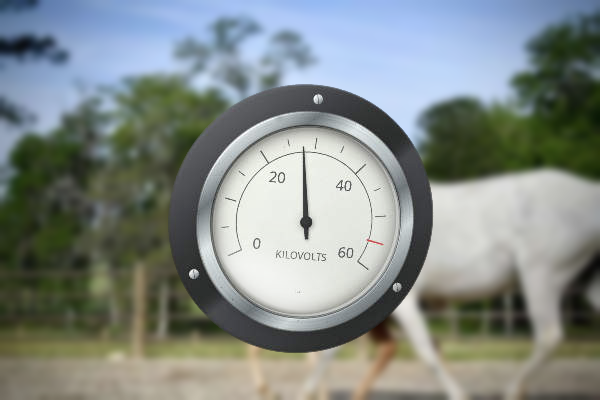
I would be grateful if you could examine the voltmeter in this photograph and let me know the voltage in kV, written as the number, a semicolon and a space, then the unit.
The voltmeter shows 27.5; kV
